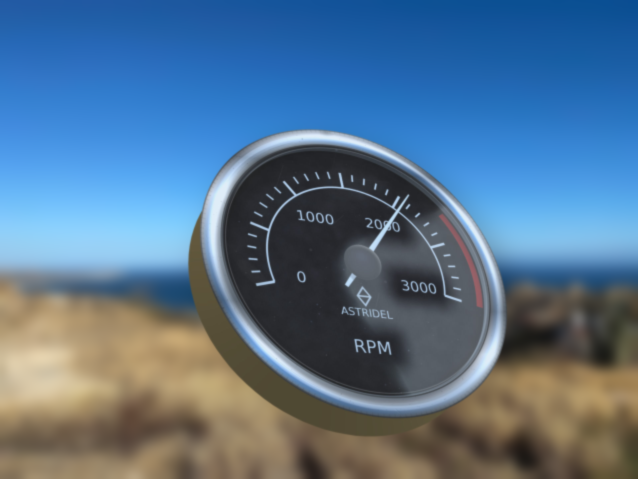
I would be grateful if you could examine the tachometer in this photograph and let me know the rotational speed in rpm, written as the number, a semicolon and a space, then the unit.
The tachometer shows 2050; rpm
